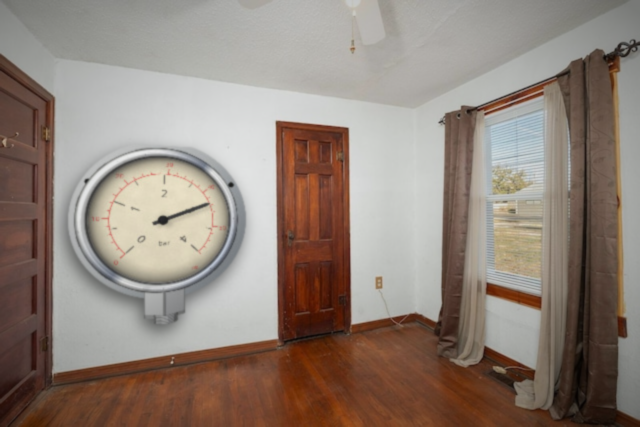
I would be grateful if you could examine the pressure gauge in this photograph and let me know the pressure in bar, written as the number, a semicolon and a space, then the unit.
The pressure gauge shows 3; bar
